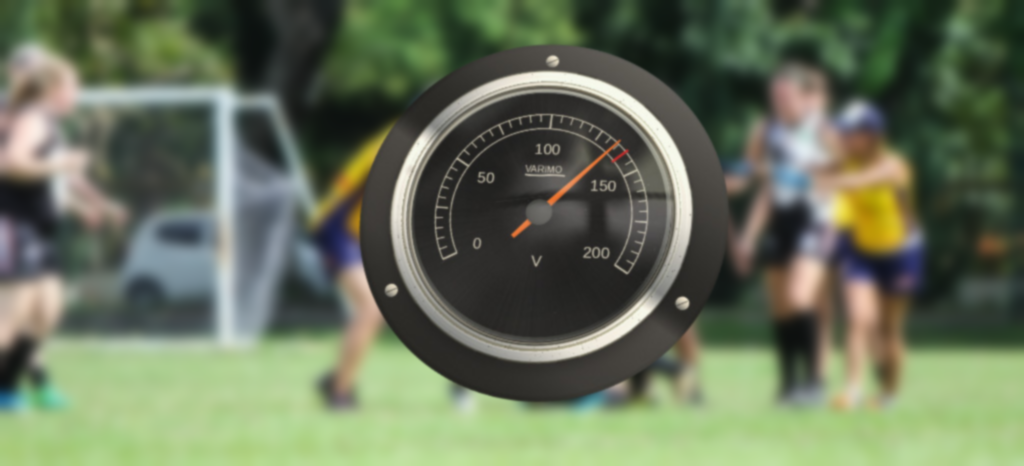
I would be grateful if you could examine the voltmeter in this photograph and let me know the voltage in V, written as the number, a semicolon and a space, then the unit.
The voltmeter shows 135; V
